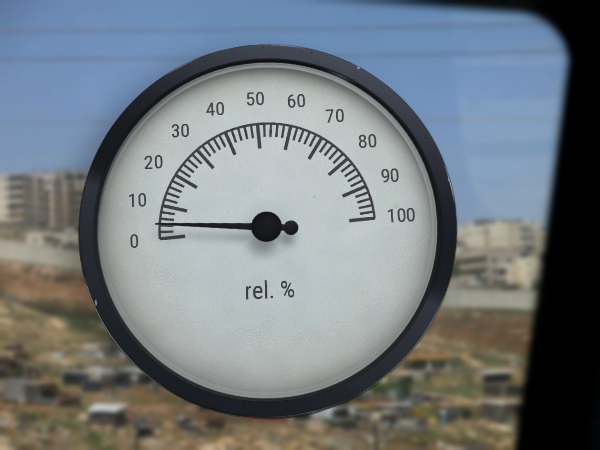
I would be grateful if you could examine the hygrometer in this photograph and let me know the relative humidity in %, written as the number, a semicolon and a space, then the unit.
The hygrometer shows 4; %
